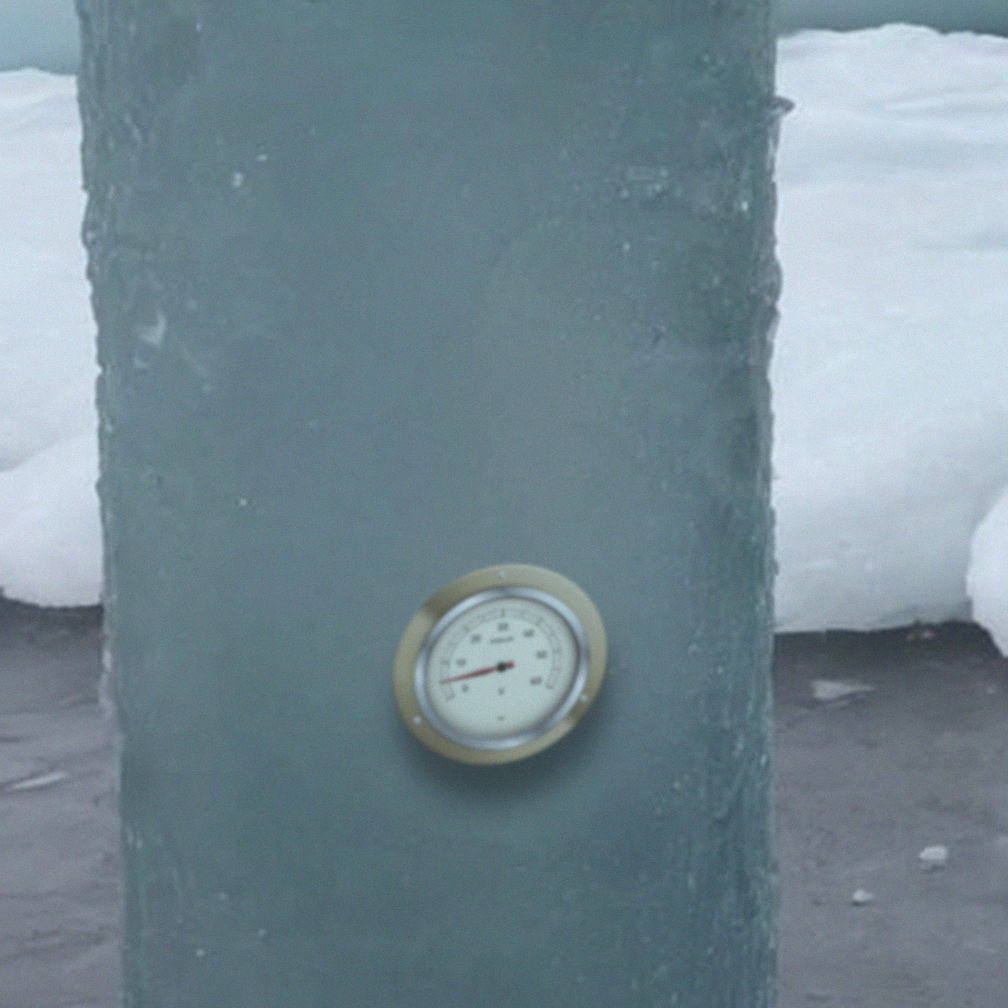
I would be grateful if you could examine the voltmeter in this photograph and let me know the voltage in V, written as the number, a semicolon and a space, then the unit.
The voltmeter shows 5; V
